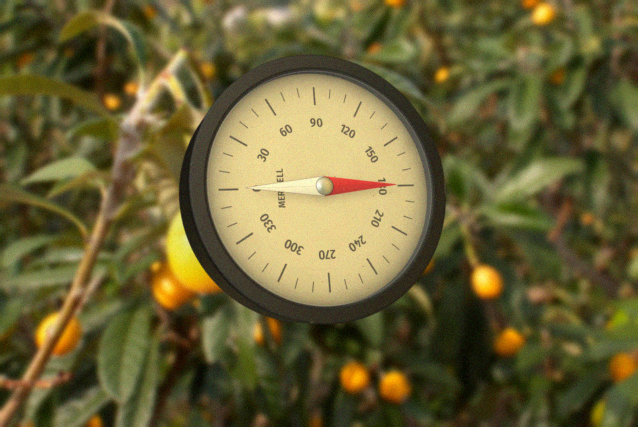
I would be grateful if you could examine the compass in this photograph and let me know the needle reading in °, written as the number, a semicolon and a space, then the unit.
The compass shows 180; °
